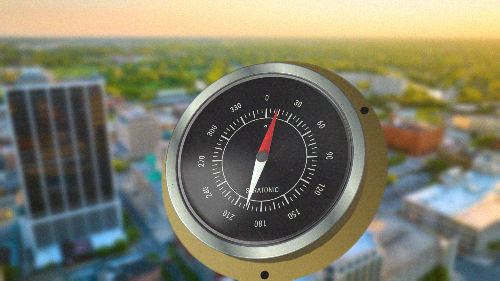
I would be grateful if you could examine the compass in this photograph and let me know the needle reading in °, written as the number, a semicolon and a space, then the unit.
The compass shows 15; °
